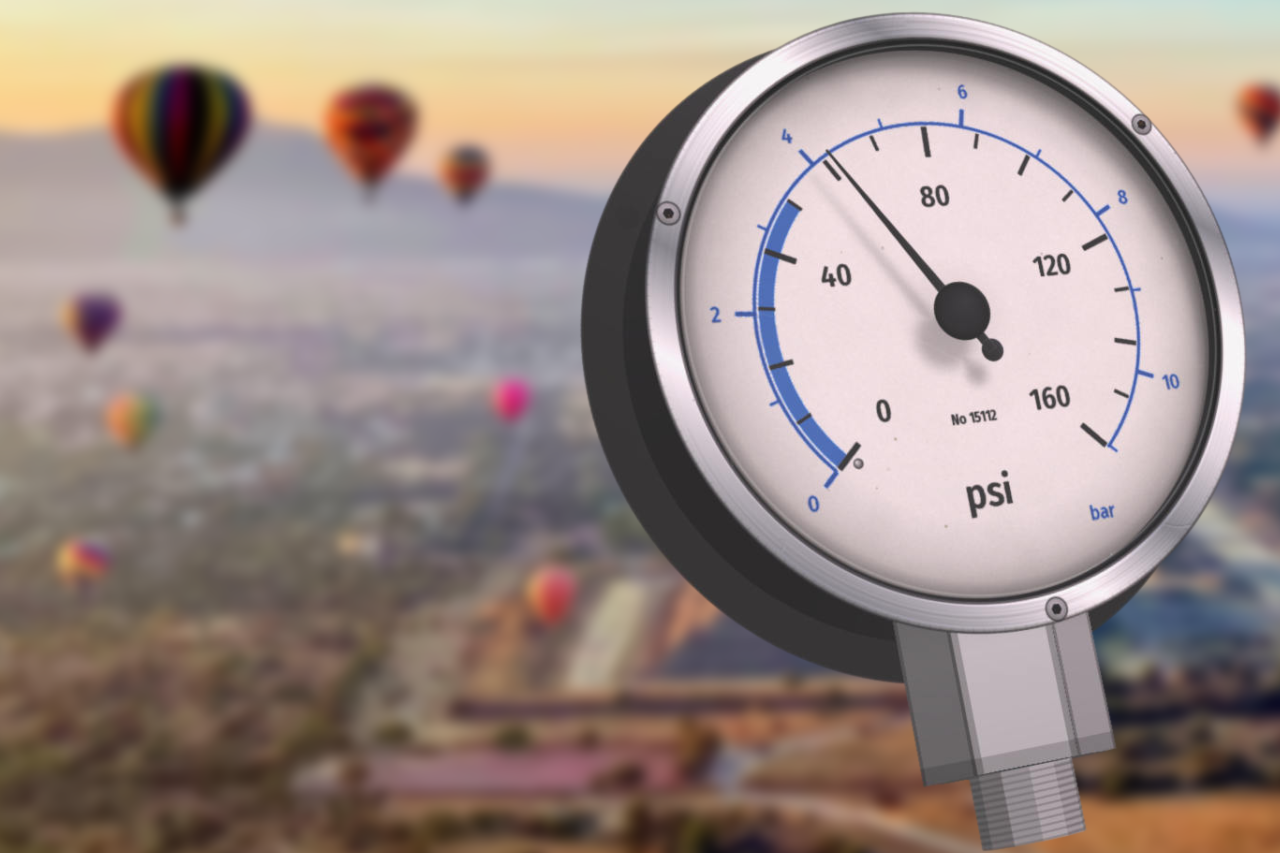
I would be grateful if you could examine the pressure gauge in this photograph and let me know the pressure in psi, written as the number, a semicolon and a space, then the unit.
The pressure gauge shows 60; psi
